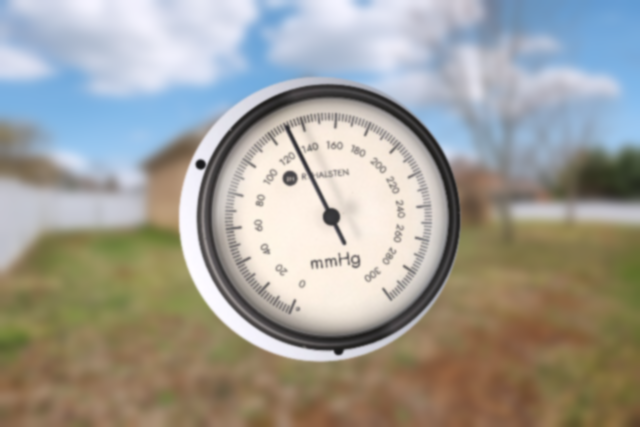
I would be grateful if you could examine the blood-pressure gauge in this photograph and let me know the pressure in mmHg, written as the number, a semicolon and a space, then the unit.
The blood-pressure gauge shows 130; mmHg
